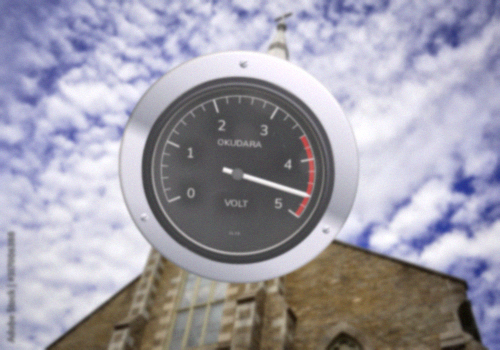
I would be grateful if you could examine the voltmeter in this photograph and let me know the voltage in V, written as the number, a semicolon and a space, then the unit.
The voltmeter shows 4.6; V
